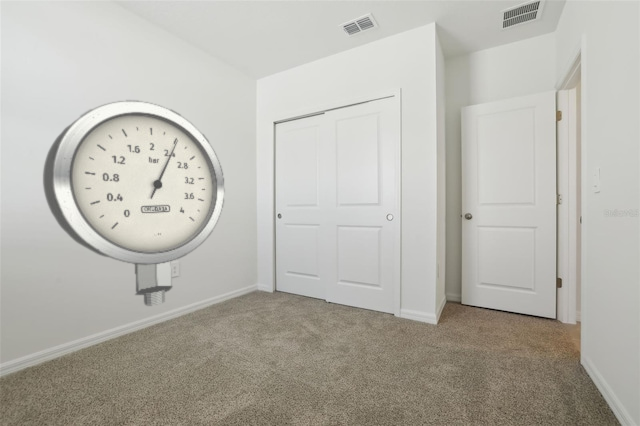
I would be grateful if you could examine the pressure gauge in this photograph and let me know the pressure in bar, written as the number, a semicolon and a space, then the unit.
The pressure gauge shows 2.4; bar
